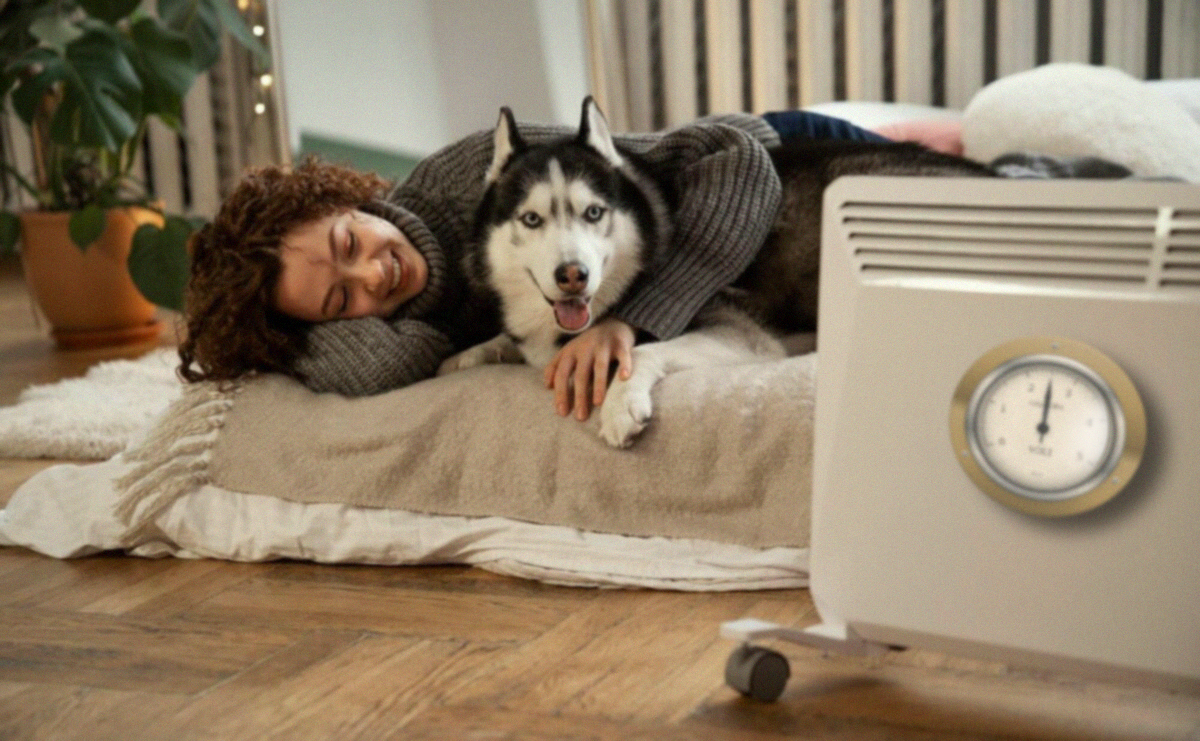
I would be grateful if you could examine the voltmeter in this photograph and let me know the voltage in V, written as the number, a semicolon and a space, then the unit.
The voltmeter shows 2.5; V
